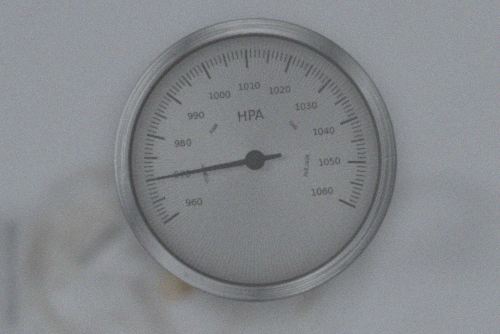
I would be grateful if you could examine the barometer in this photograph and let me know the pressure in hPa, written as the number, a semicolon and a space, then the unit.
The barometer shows 970; hPa
